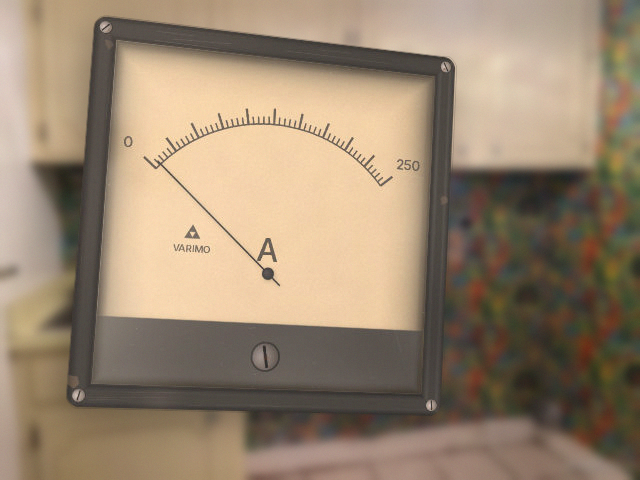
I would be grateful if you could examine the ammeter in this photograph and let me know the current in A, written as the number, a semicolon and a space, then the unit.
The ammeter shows 5; A
